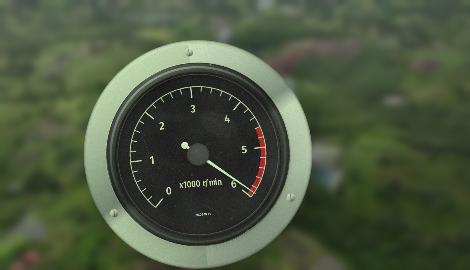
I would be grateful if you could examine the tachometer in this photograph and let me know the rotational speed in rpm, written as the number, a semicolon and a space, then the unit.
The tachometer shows 5900; rpm
